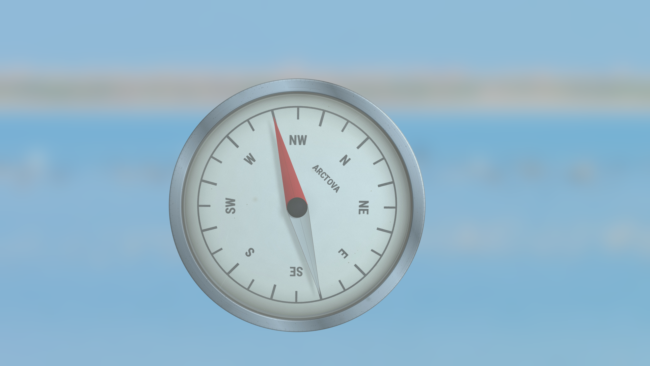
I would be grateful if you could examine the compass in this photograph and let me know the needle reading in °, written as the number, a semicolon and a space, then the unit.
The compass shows 300; °
